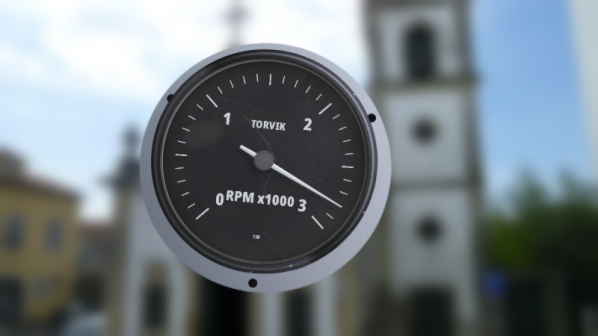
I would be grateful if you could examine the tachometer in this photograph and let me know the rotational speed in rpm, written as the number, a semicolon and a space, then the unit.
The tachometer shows 2800; rpm
